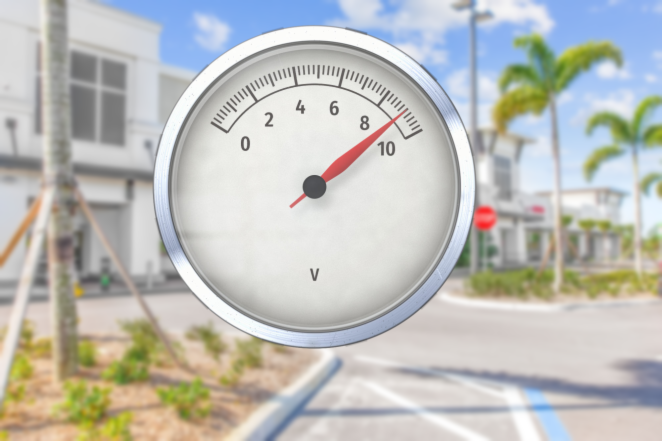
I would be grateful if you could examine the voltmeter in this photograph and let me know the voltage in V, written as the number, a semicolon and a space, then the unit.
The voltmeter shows 9; V
